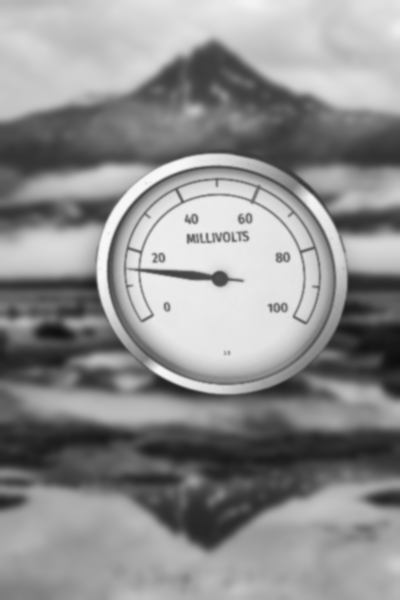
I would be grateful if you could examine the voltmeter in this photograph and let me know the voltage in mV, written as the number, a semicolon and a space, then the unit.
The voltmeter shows 15; mV
